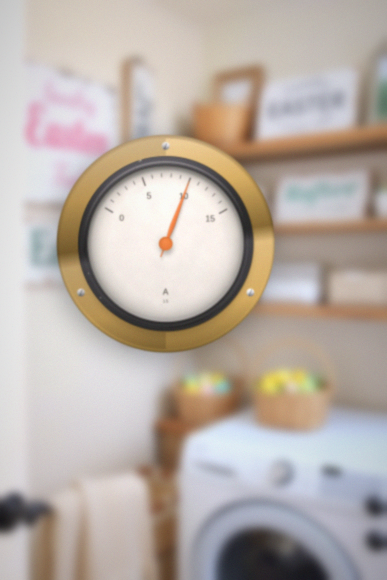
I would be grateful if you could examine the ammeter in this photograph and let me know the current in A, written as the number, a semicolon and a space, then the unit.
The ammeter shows 10; A
